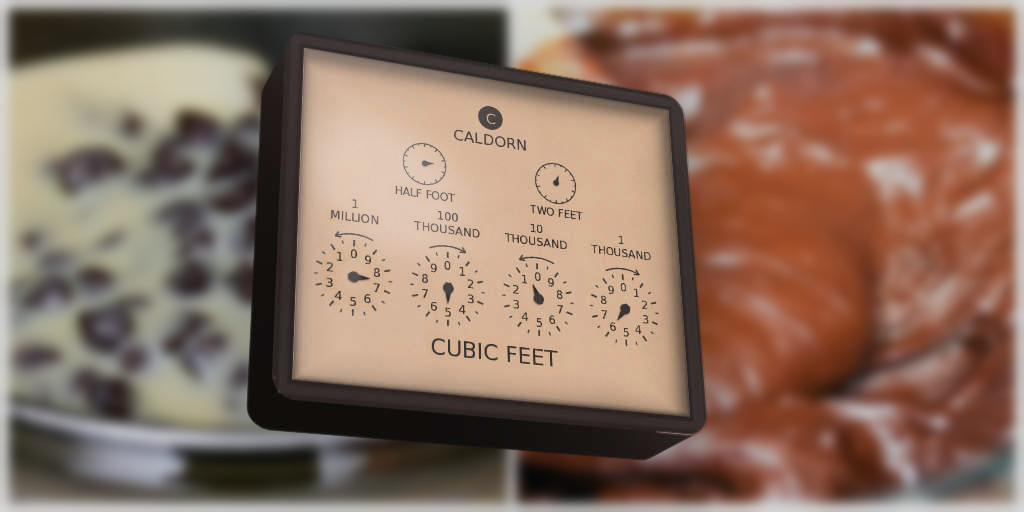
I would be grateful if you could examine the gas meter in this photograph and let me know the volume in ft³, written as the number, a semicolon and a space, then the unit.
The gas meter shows 750600; ft³
